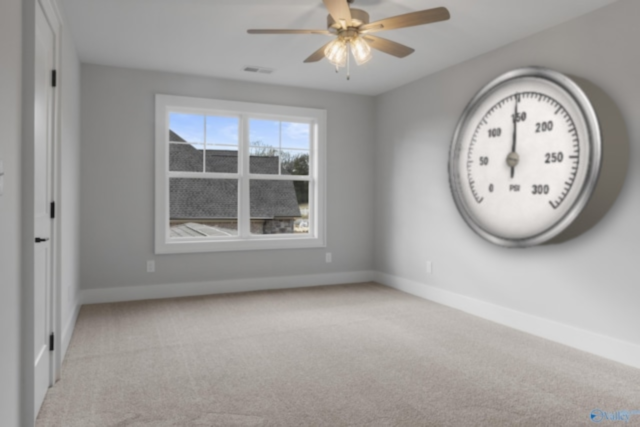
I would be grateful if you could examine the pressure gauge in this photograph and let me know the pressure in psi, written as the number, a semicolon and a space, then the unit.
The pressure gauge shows 150; psi
